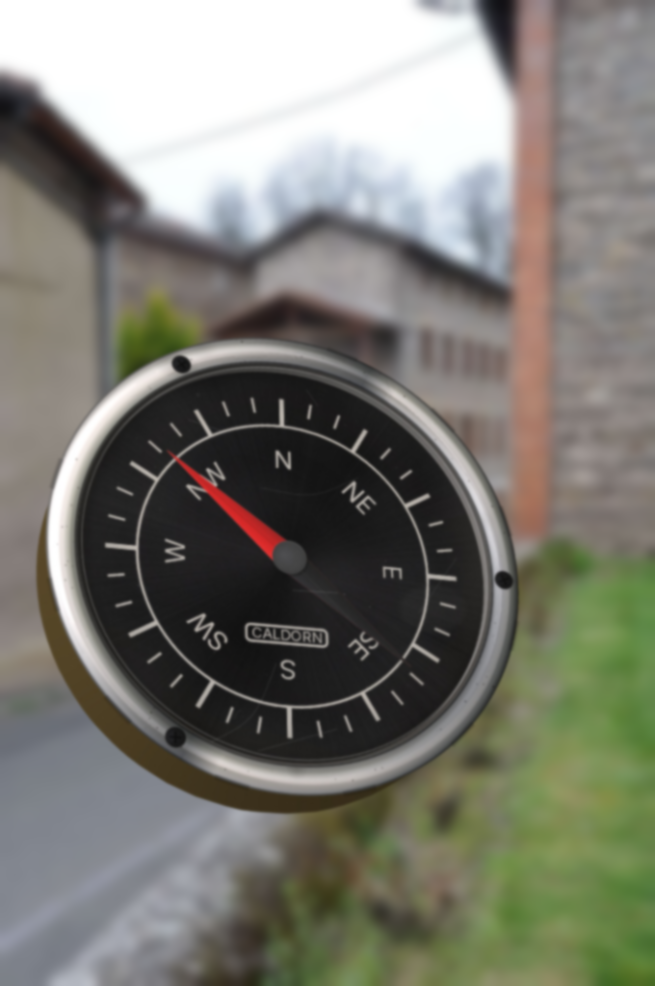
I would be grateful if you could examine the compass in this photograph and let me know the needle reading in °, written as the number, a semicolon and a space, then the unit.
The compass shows 310; °
